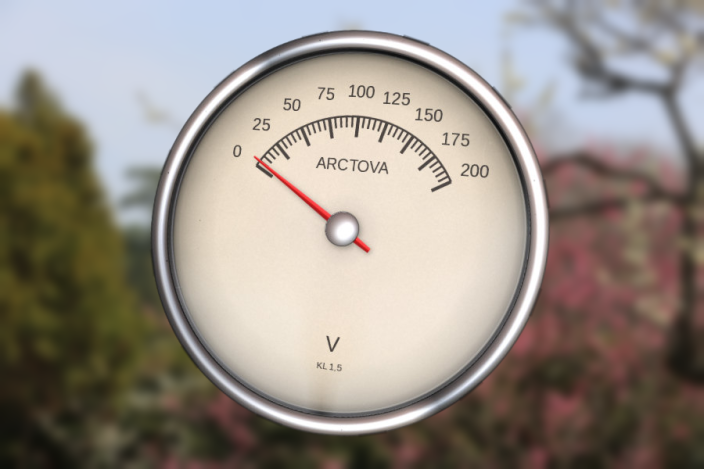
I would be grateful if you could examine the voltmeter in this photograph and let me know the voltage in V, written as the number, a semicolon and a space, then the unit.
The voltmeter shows 5; V
